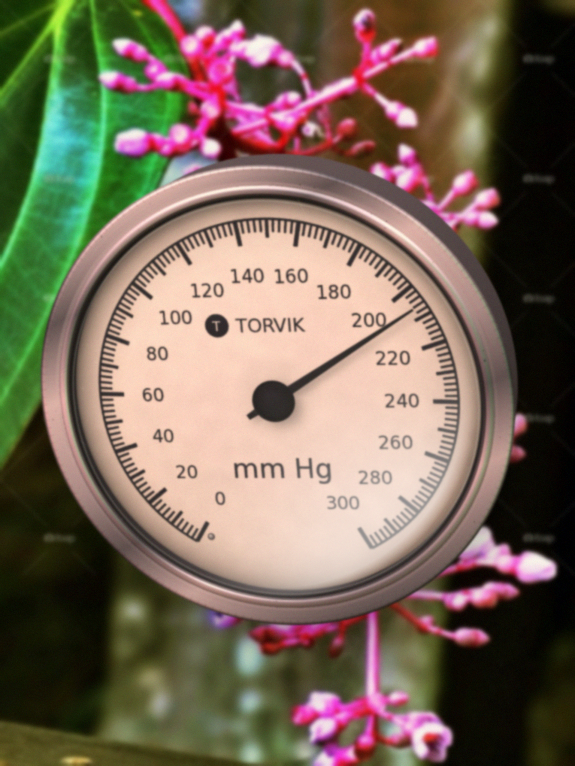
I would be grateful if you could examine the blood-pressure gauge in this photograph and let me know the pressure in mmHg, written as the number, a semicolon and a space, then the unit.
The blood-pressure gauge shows 206; mmHg
